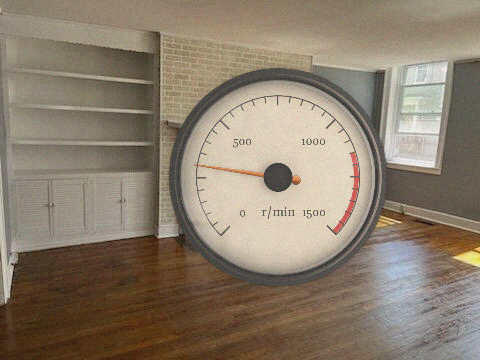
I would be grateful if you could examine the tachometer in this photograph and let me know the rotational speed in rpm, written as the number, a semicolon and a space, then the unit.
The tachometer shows 300; rpm
